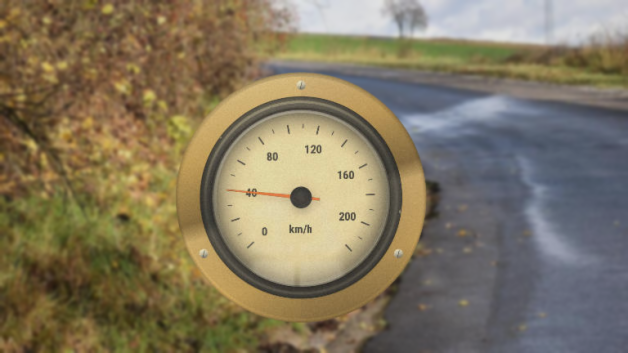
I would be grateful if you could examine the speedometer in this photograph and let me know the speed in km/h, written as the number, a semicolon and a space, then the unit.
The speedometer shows 40; km/h
